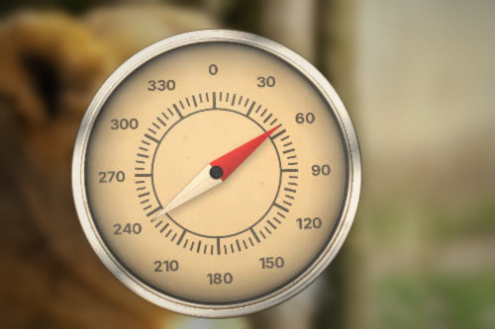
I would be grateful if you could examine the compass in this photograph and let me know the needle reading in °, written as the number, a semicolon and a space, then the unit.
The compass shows 55; °
